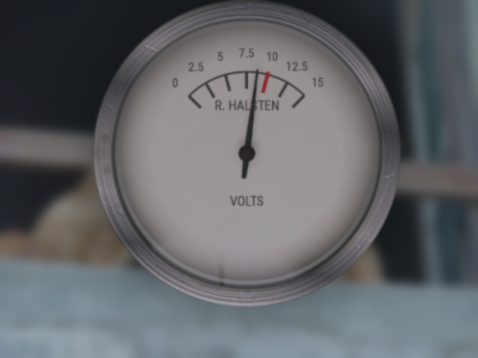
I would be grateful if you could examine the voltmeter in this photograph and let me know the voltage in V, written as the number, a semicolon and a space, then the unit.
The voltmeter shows 8.75; V
